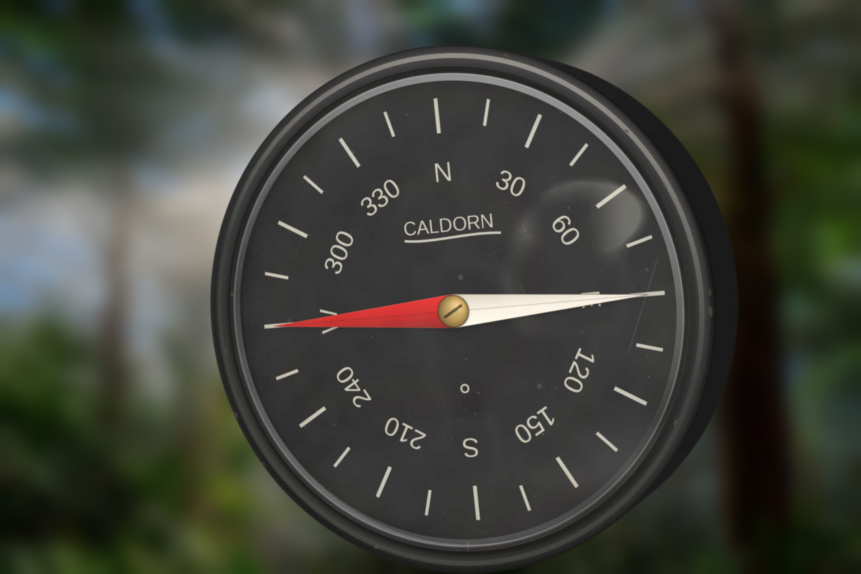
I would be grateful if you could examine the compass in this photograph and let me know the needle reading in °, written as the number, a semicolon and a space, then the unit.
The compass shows 270; °
